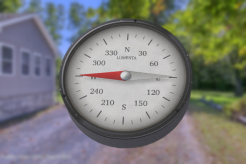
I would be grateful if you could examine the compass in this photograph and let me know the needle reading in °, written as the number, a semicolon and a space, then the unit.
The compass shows 270; °
